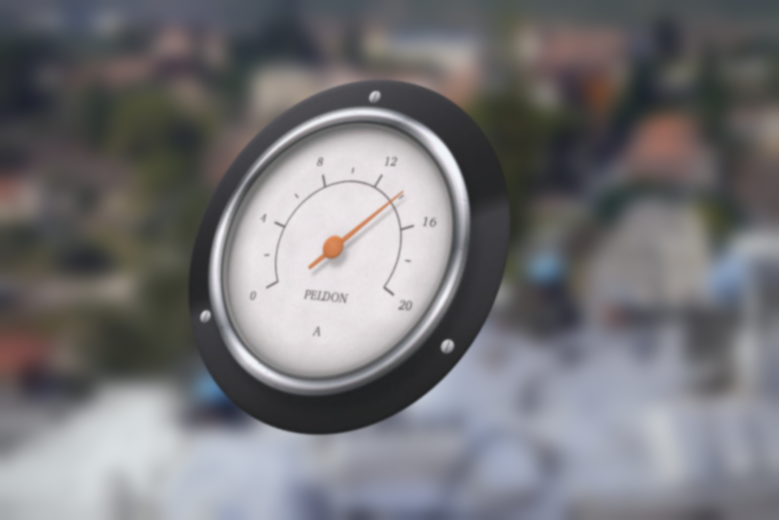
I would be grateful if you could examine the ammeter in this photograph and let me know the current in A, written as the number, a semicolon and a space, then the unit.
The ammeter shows 14; A
